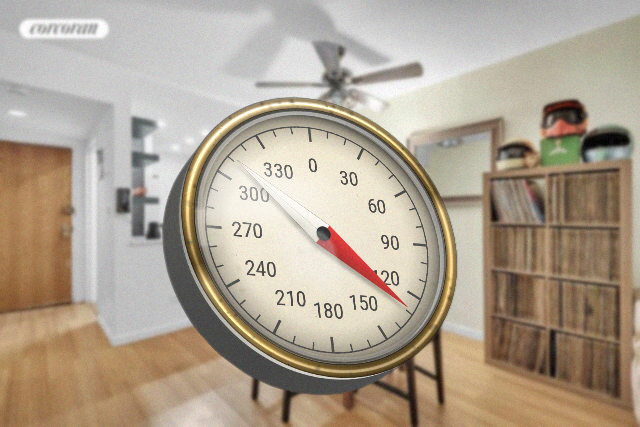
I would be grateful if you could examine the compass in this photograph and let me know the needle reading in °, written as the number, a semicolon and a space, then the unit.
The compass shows 130; °
